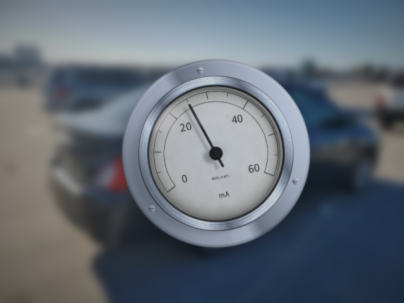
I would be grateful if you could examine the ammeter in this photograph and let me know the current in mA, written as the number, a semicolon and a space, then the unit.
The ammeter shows 25; mA
